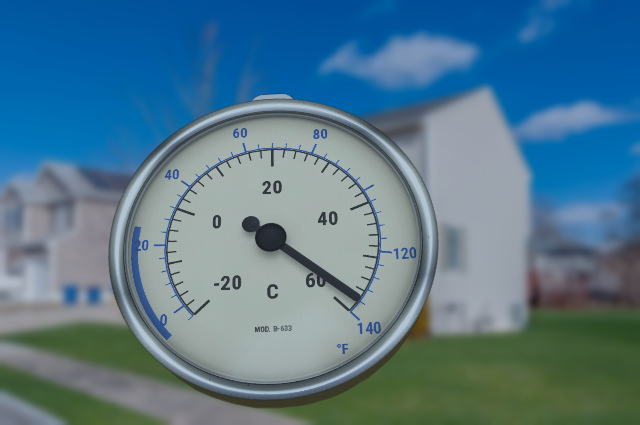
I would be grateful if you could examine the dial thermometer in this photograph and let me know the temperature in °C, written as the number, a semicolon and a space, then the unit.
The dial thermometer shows 58; °C
